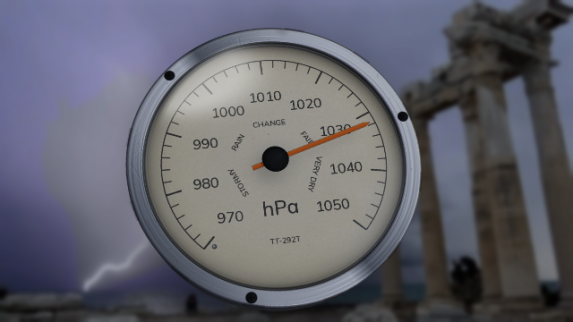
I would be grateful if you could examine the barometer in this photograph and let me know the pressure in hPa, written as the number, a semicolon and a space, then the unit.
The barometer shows 1032; hPa
